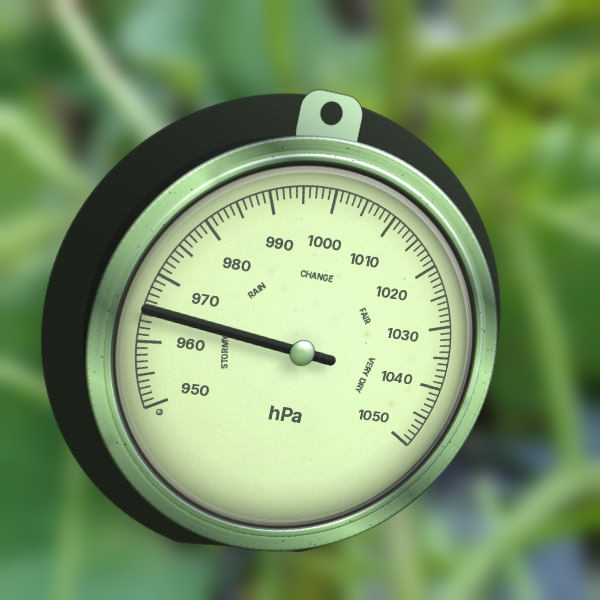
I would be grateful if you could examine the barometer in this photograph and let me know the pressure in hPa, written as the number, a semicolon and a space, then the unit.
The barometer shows 965; hPa
